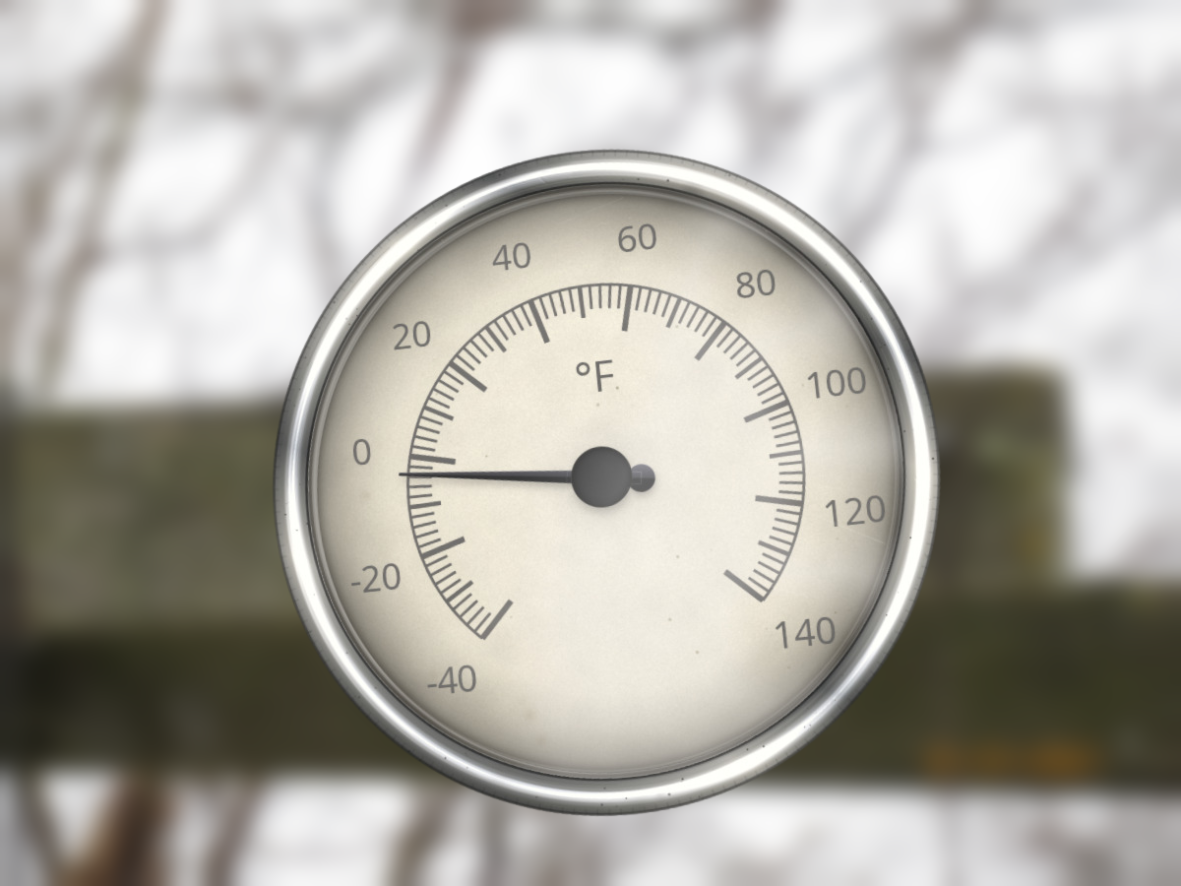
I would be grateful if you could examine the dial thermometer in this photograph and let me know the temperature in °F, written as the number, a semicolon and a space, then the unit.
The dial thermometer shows -4; °F
